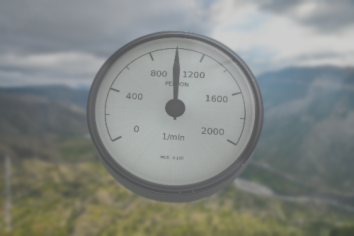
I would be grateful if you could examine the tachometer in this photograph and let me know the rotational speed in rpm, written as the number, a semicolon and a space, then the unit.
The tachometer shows 1000; rpm
